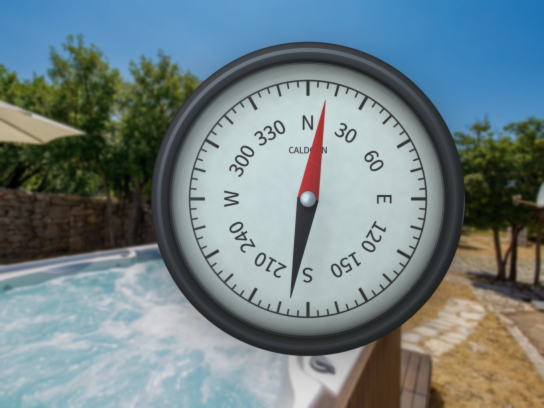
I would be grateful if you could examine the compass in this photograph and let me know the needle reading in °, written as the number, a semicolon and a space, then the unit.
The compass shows 10; °
